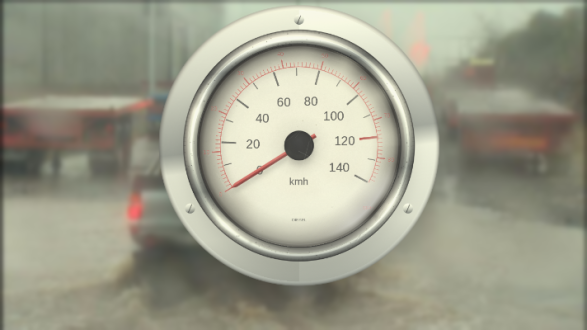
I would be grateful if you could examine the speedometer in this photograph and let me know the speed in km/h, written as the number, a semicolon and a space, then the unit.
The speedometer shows 0; km/h
